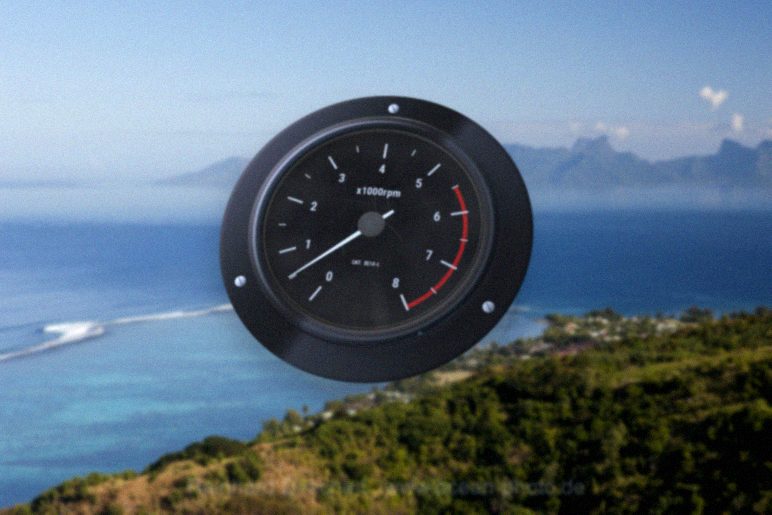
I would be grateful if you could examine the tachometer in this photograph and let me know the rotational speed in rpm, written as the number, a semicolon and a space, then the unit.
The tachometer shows 500; rpm
